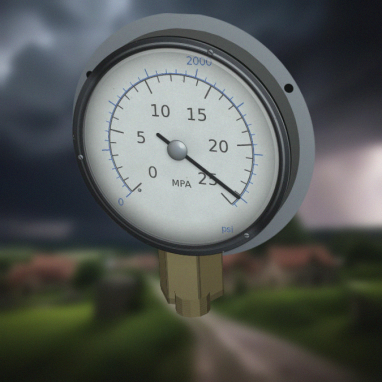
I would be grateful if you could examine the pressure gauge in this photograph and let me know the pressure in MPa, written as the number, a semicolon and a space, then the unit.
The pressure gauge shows 24; MPa
